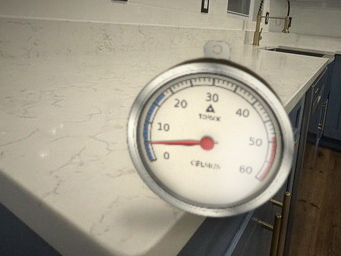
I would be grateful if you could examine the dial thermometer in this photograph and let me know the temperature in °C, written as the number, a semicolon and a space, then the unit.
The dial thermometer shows 5; °C
